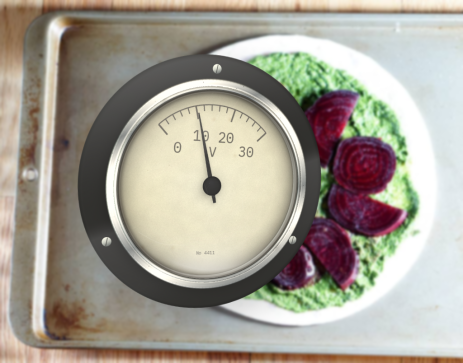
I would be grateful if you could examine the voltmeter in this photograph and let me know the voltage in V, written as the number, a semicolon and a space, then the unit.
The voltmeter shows 10; V
